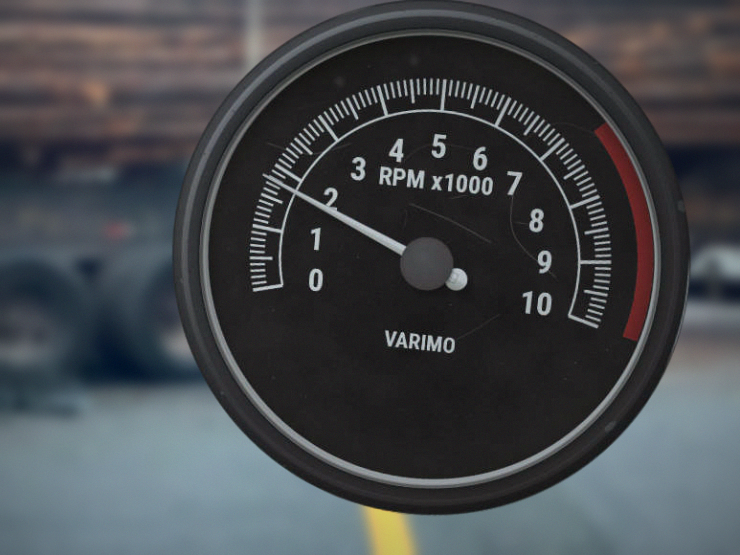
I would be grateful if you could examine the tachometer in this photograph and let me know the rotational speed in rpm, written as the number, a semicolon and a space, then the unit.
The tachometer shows 1800; rpm
